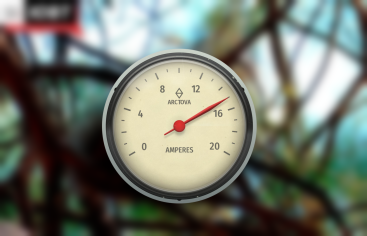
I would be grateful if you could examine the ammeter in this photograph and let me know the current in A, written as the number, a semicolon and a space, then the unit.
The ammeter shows 15; A
